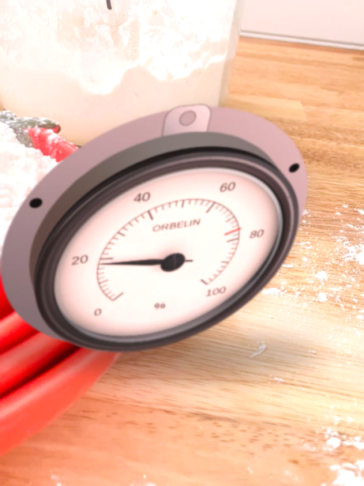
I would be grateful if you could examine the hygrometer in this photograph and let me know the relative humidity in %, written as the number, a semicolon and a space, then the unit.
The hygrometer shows 20; %
